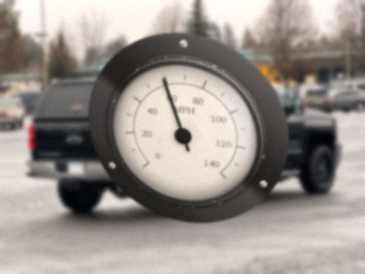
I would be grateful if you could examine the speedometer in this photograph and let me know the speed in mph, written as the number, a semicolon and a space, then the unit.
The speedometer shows 60; mph
